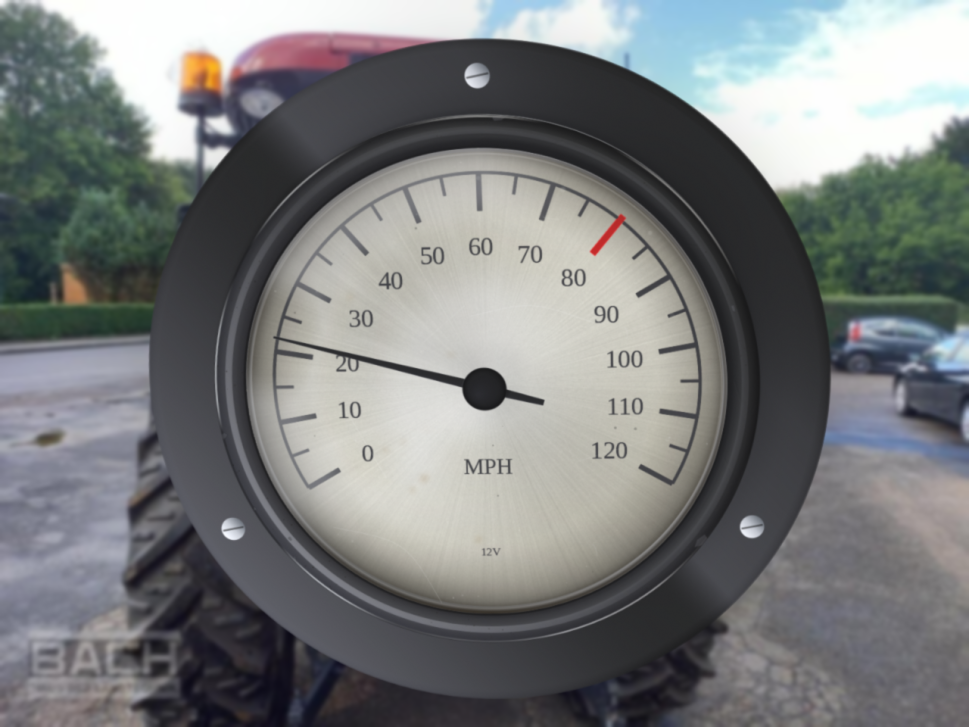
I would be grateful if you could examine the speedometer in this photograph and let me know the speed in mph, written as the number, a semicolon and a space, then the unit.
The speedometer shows 22.5; mph
